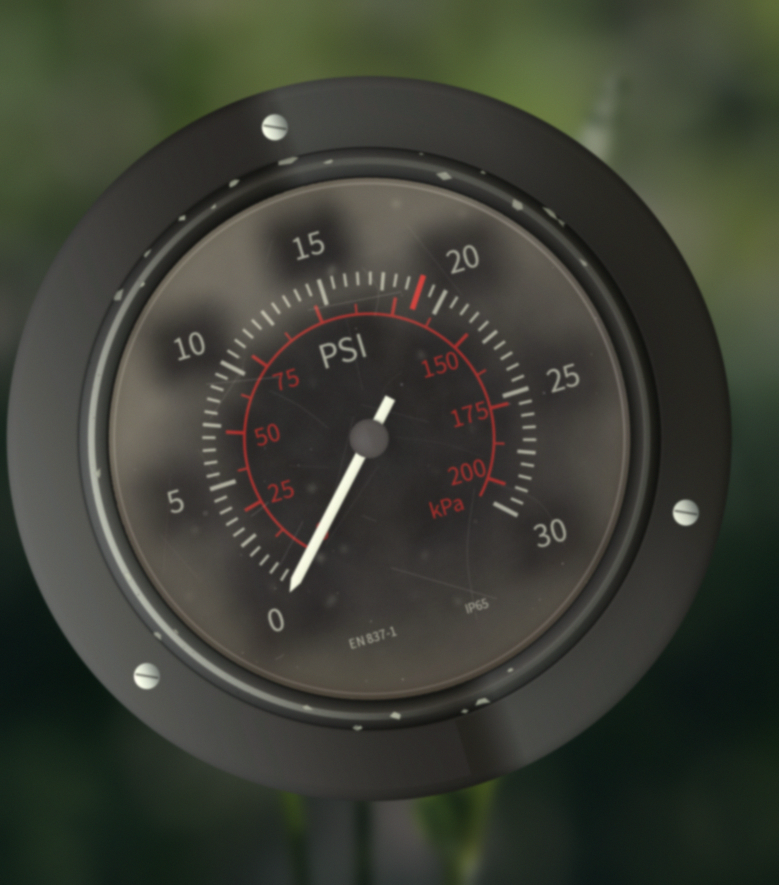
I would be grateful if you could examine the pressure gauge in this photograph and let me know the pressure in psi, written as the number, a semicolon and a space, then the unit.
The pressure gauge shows 0; psi
